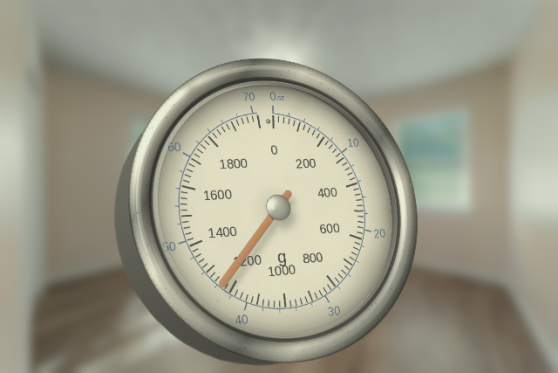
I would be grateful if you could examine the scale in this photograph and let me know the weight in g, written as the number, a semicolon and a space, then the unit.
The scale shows 1240; g
